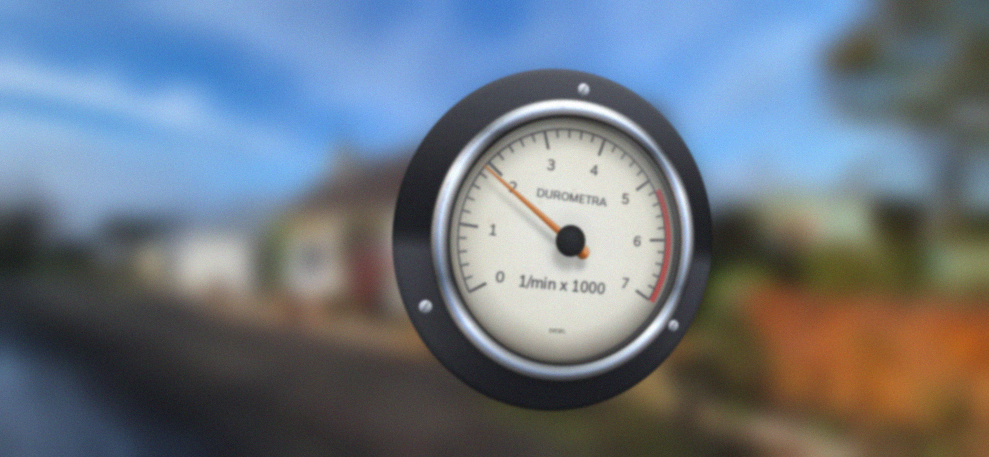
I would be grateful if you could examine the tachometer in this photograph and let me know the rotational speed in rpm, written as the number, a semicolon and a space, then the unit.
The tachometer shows 1900; rpm
